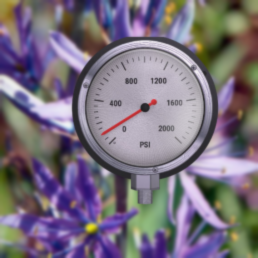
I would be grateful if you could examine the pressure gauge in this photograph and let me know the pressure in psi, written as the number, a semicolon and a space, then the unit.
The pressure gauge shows 100; psi
